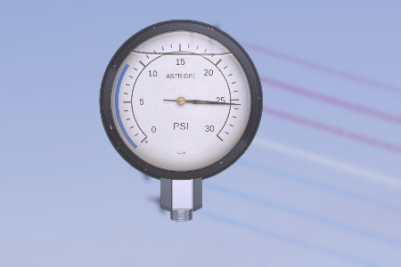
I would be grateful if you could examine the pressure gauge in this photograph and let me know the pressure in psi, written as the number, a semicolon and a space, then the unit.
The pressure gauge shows 25.5; psi
